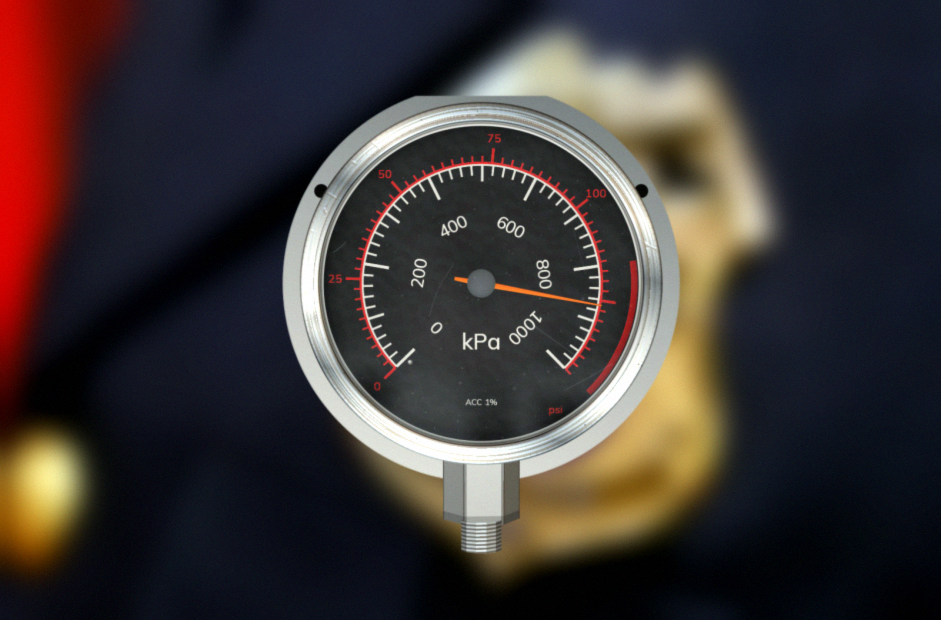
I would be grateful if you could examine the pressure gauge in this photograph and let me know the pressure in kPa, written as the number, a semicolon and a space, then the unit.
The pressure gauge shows 870; kPa
